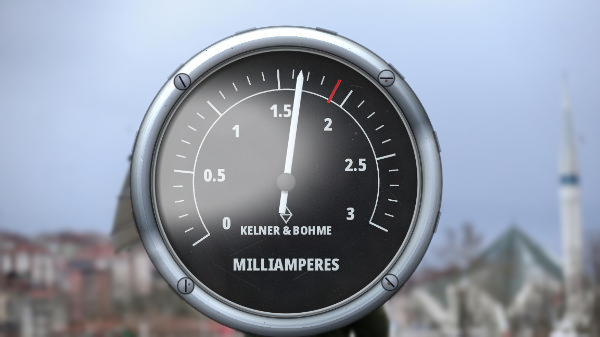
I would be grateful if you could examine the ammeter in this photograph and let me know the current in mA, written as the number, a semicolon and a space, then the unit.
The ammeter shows 1.65; mA
